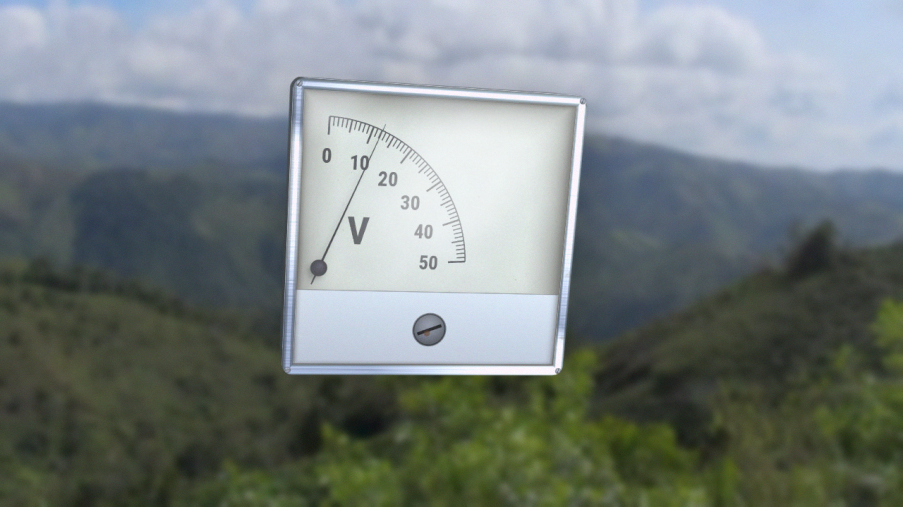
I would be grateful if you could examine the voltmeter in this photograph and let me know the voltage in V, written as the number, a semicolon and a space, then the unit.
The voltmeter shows 12; V
